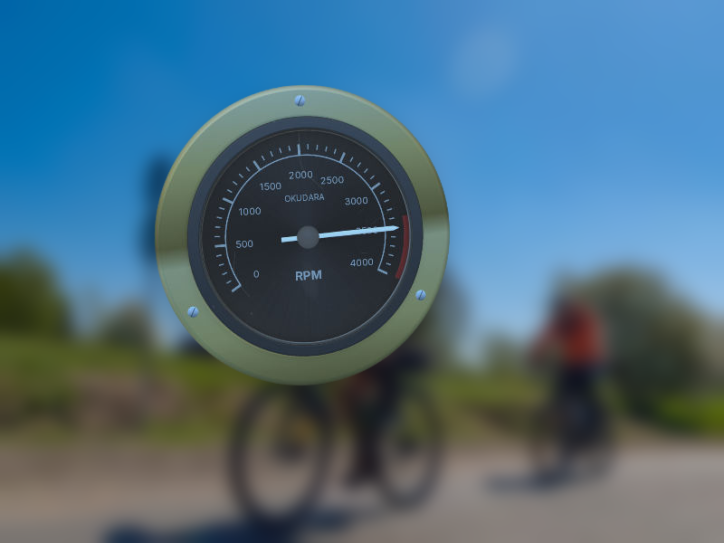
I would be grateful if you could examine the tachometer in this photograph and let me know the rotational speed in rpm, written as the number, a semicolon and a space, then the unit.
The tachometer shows 3500; rpm
